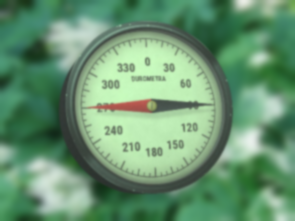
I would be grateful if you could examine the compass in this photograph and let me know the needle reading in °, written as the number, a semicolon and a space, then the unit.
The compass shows 270; °
